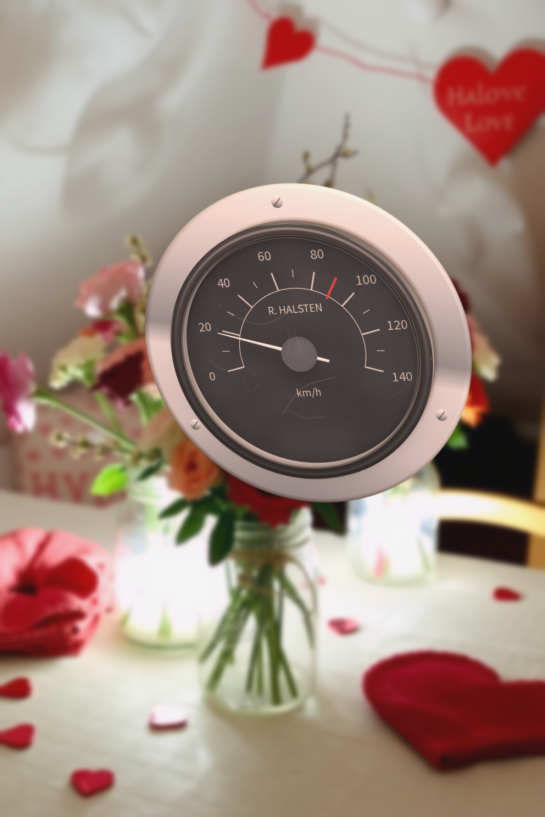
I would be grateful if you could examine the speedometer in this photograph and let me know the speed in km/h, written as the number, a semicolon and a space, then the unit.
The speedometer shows 20; km/h
